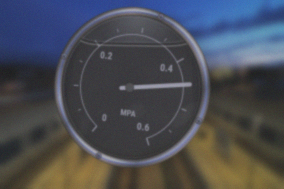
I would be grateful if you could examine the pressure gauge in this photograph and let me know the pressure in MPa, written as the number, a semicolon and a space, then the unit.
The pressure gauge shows 0.45; MPa
